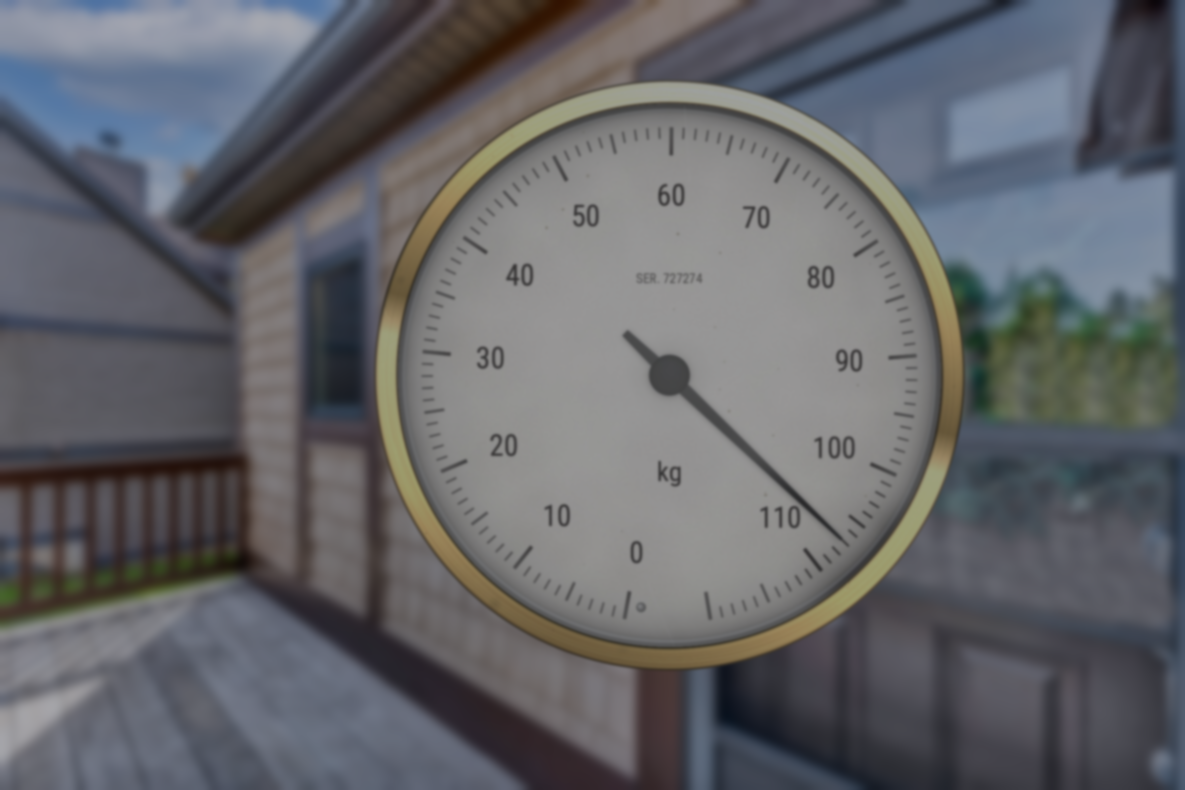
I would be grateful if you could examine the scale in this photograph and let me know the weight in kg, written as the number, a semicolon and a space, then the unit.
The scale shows 107; kg
